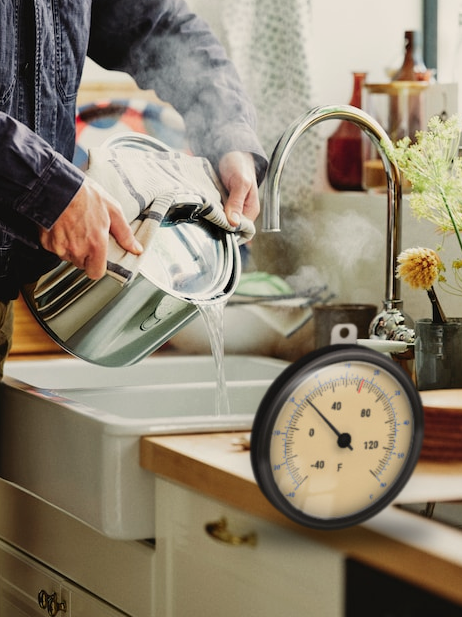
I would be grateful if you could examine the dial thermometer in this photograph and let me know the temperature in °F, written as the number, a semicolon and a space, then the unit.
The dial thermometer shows 20; °F
